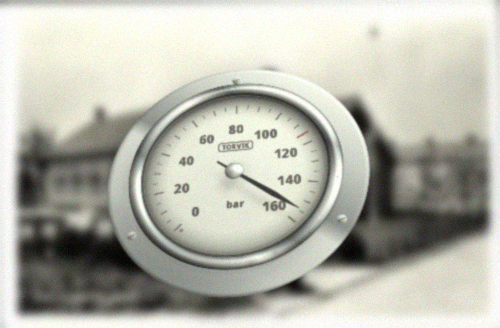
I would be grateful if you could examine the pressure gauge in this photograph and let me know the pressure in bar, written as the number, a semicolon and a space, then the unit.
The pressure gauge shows 155; bar
